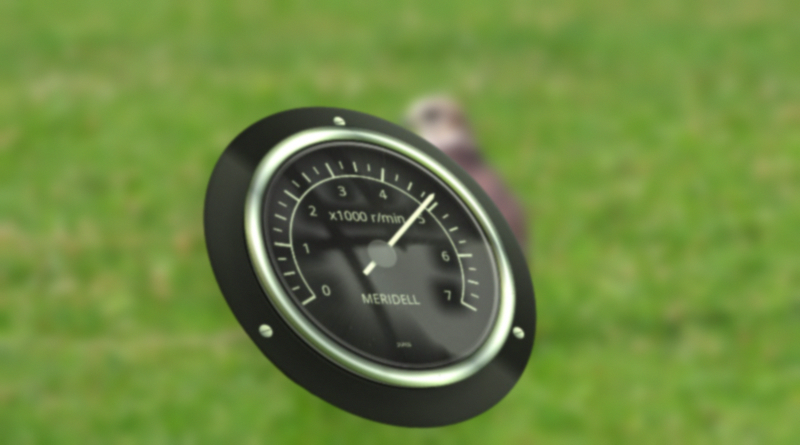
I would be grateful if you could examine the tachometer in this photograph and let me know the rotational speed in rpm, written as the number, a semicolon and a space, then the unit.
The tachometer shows 4875; rpm
